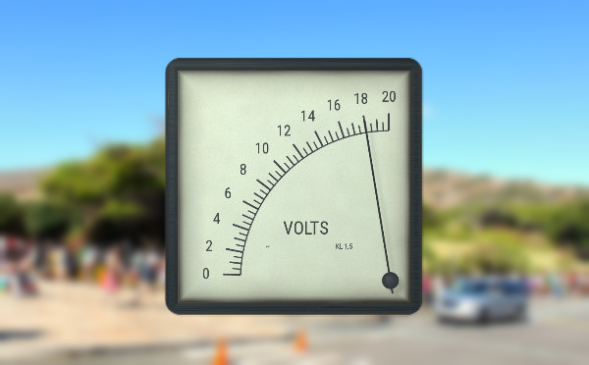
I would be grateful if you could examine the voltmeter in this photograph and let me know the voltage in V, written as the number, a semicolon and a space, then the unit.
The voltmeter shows 18; V
